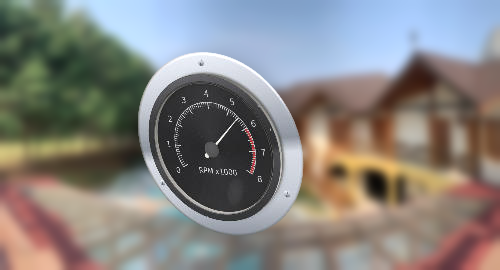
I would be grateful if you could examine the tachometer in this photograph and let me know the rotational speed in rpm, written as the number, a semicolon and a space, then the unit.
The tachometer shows 5500; rpm
